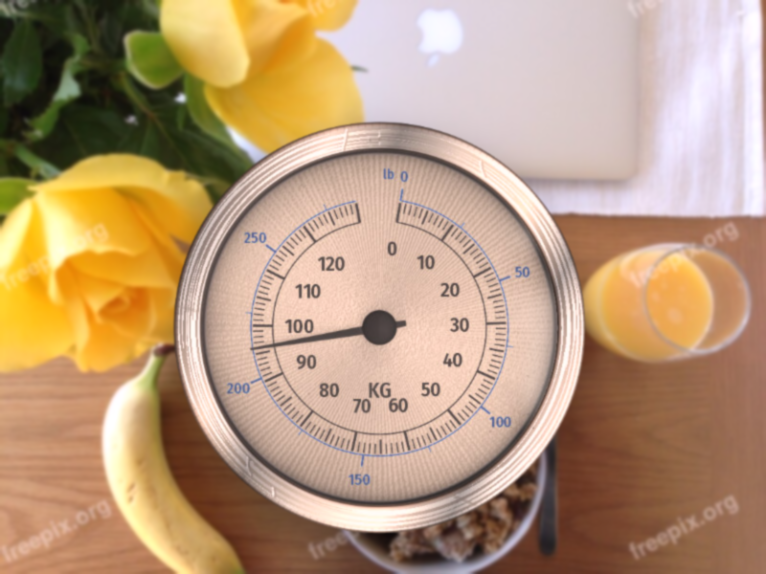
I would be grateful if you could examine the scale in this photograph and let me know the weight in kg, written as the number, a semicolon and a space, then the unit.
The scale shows 96; kg
